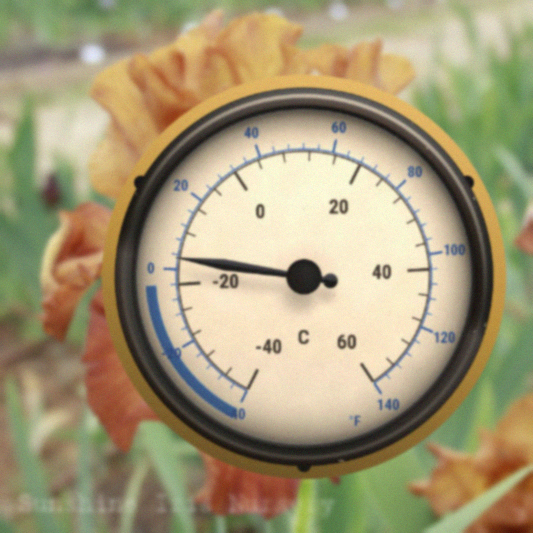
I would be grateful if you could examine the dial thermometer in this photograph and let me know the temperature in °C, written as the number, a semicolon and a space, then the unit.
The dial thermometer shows -16; °C
